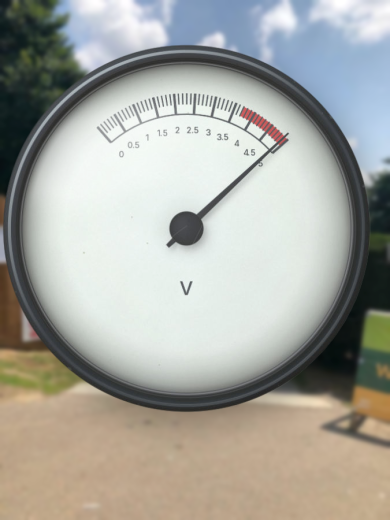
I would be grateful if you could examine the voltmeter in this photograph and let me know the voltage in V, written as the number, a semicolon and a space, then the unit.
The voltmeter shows 4.9; V
